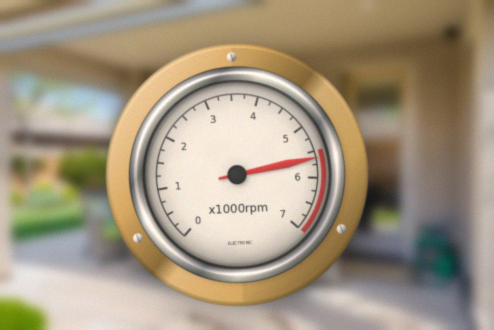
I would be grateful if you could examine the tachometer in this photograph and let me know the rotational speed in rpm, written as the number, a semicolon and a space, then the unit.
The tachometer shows 5625; rpm
